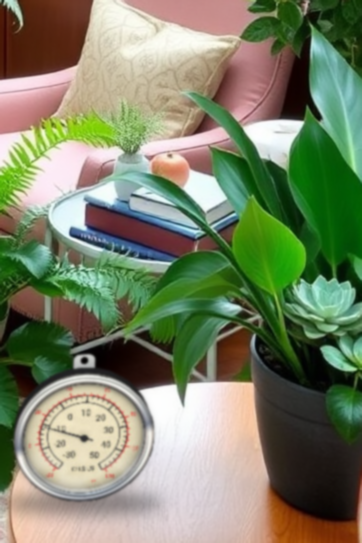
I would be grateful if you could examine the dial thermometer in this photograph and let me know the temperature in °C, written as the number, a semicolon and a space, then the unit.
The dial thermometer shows -10; °C
